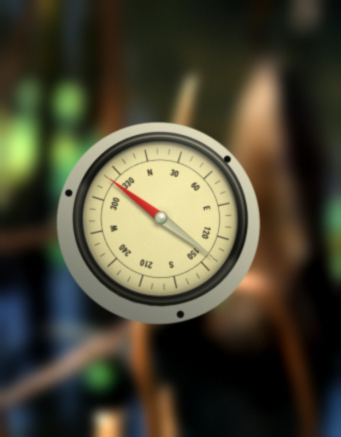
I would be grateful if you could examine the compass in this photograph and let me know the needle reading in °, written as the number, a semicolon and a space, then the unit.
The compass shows 320; °
